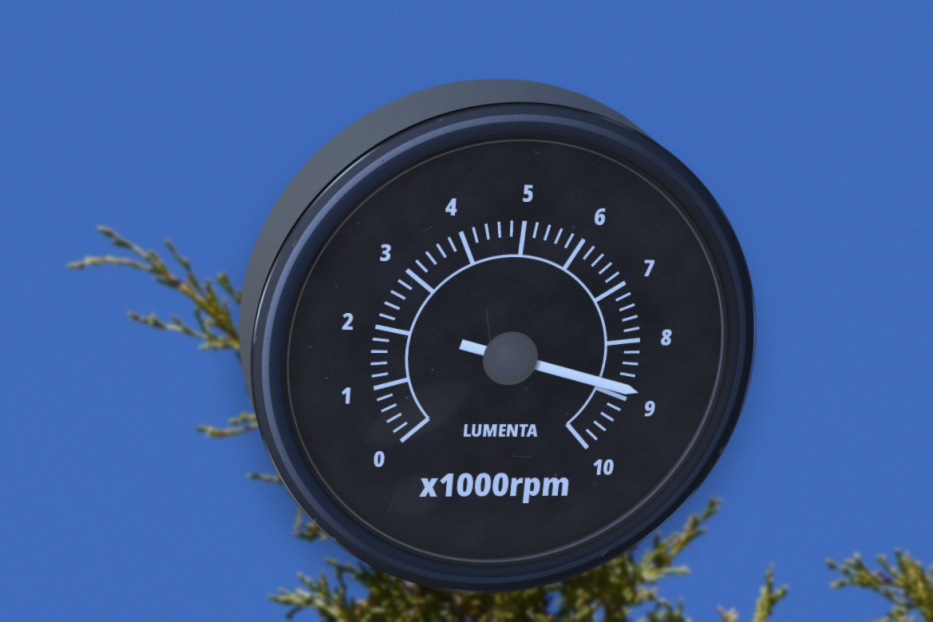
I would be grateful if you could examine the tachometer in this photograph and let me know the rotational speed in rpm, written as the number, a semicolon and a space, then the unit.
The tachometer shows 8800; rpm
